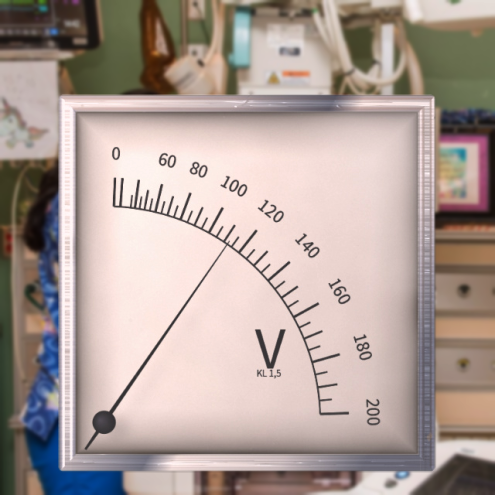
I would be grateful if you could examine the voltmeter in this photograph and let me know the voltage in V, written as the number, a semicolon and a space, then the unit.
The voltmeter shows 112.5; V
